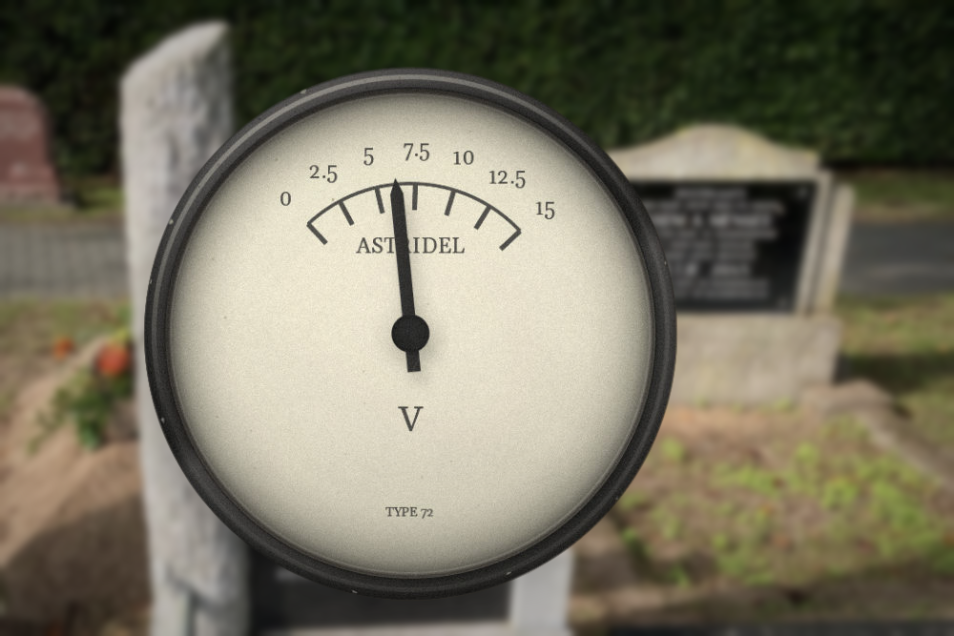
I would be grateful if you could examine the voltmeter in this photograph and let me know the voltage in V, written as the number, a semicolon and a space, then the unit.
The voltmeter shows 6.25; V
